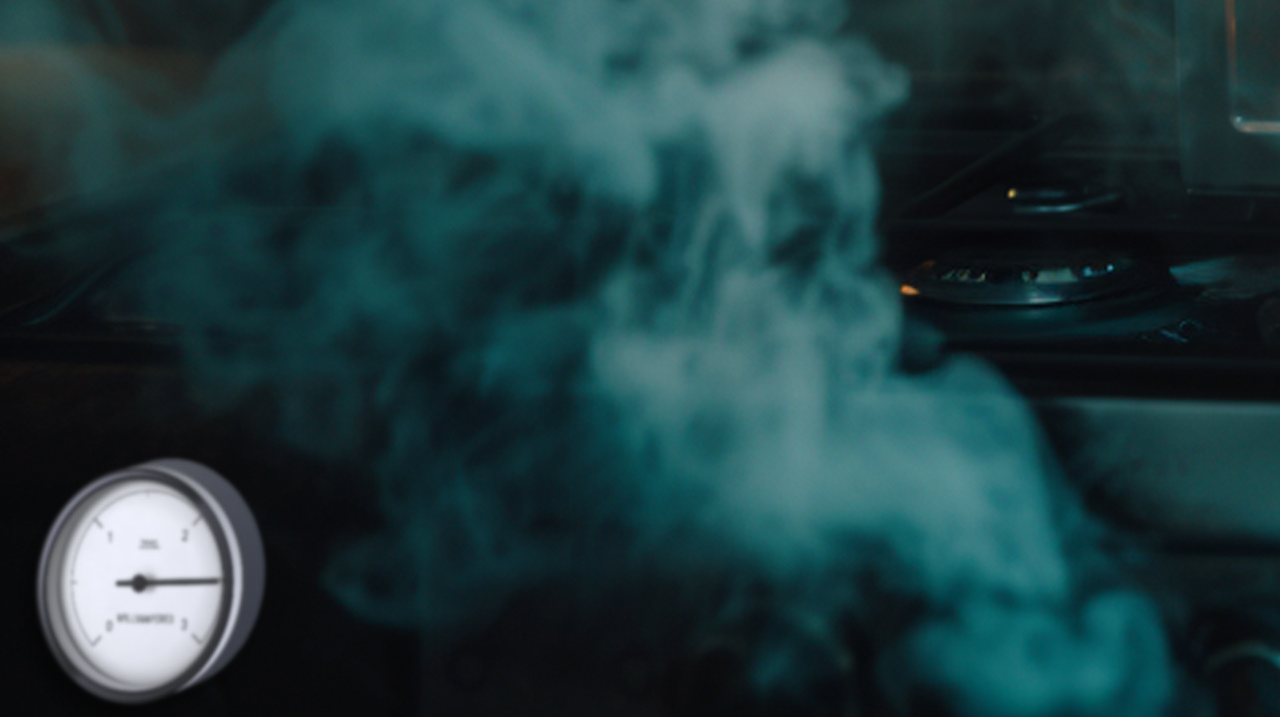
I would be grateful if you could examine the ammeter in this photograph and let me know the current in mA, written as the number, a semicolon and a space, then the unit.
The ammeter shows 2.5; mA
